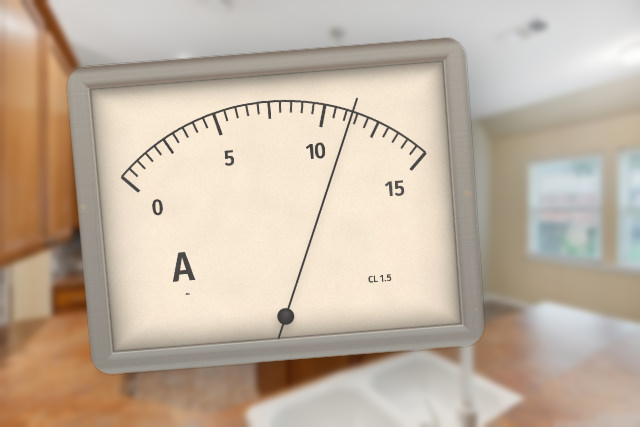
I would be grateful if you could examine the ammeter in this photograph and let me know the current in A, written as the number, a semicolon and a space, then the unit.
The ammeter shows 11.25; A
